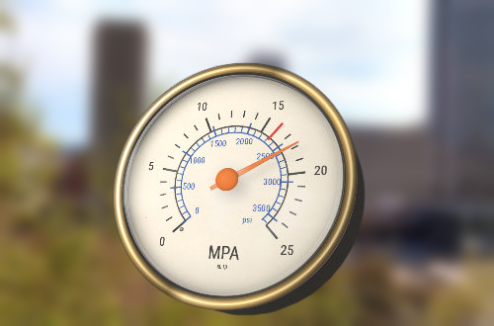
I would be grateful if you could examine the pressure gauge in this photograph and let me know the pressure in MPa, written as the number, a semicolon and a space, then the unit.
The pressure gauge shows 18; MPa
